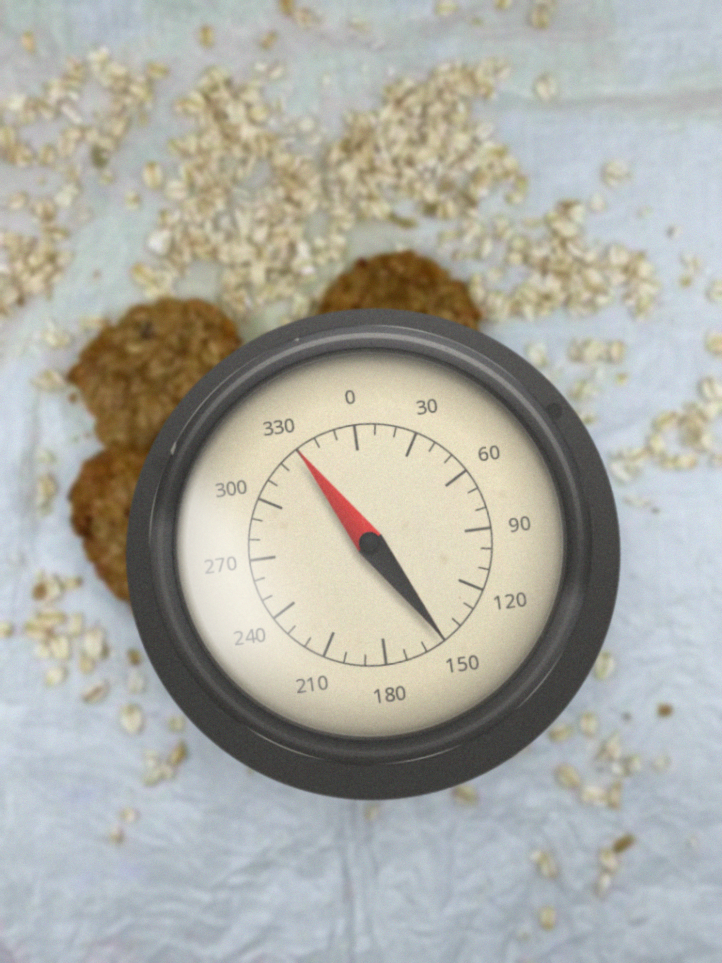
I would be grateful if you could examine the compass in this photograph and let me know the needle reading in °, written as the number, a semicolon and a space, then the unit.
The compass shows 330; °
